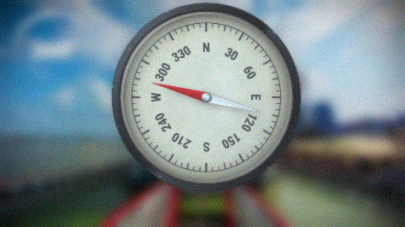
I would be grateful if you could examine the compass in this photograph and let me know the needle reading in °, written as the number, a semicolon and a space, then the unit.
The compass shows 285; °
